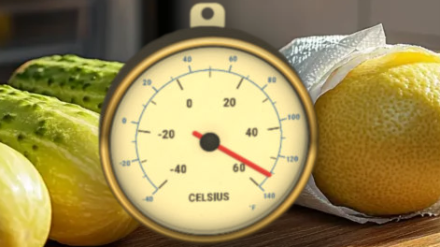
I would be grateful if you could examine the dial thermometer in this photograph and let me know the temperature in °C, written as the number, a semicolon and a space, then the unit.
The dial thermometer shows 55; °C
